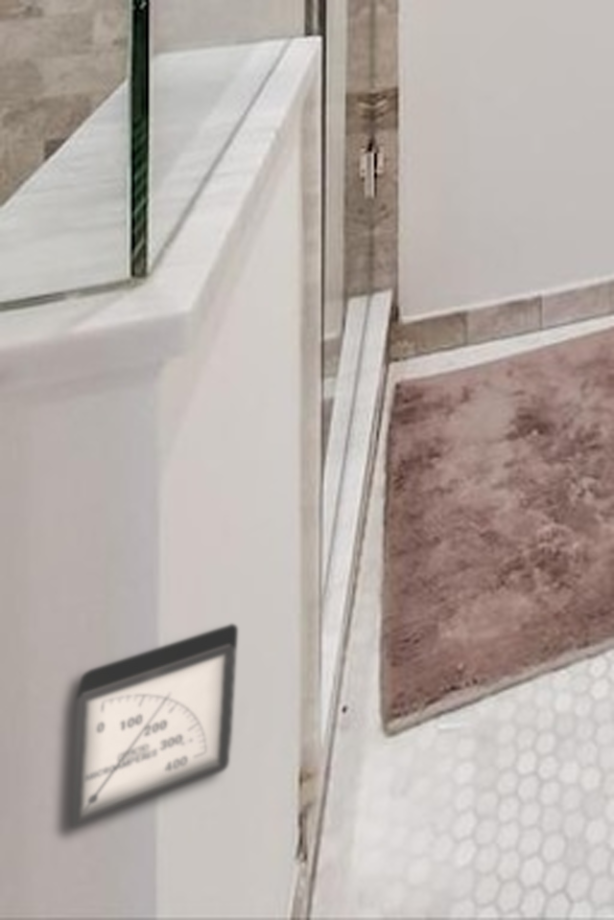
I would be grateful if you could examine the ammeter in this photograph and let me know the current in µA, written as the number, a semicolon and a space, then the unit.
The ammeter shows 160; µA
